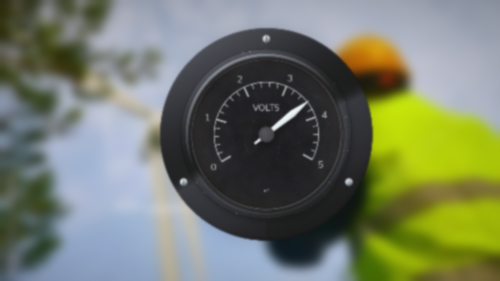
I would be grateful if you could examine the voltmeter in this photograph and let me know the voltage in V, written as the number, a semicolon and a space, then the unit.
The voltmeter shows 3.6; V
